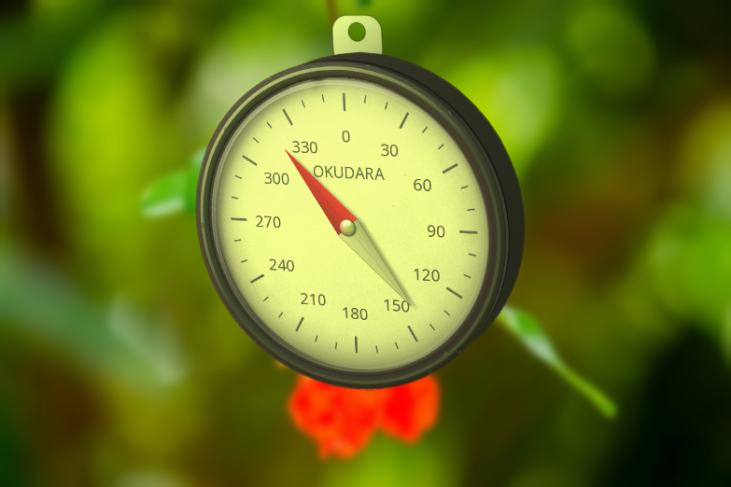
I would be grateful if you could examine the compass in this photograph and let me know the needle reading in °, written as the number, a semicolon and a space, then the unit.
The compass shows 320; °
